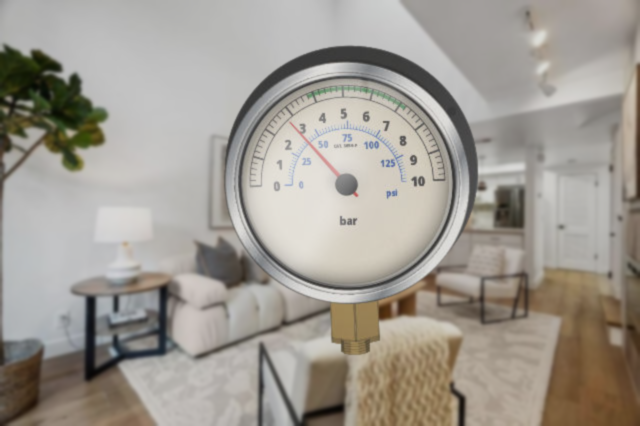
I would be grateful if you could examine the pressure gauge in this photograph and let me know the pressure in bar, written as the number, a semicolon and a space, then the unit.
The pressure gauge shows 2.8; bar
